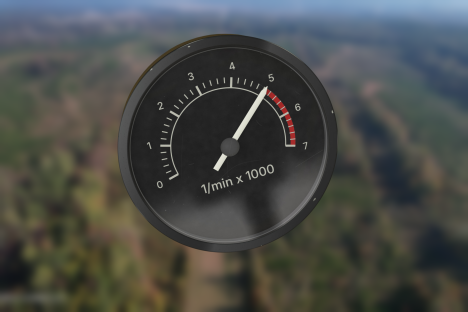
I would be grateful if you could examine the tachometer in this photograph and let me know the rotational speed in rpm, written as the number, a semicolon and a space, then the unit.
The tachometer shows 5000; rpm
